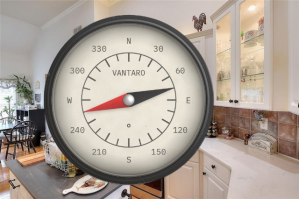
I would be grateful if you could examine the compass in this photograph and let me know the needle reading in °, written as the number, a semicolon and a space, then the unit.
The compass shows 255; °
